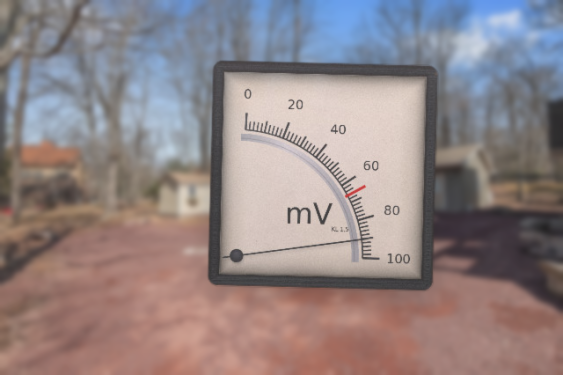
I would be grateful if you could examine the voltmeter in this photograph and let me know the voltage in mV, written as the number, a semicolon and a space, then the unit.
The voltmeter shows 90; mV
